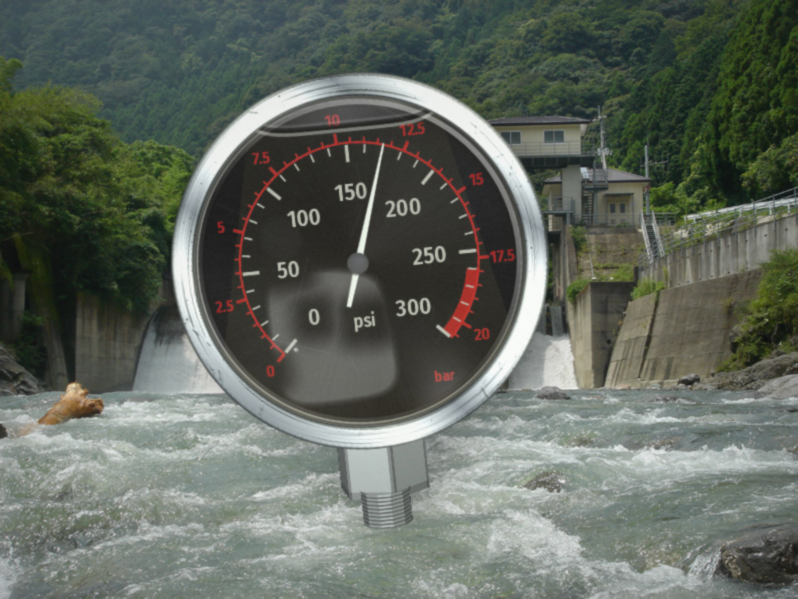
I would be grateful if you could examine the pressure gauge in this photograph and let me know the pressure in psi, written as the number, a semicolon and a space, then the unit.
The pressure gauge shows 170; psi
